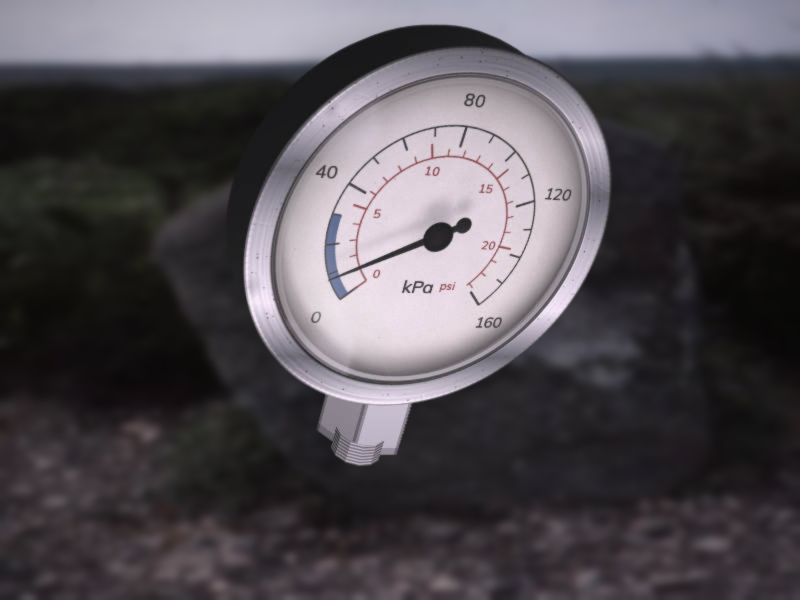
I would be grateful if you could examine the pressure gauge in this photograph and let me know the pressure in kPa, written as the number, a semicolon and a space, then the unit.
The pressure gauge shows 10; kPa
